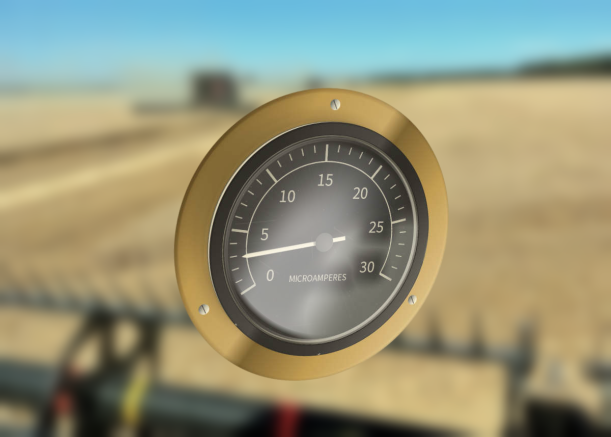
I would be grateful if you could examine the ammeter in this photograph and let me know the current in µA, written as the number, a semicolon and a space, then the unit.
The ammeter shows 3; µA
